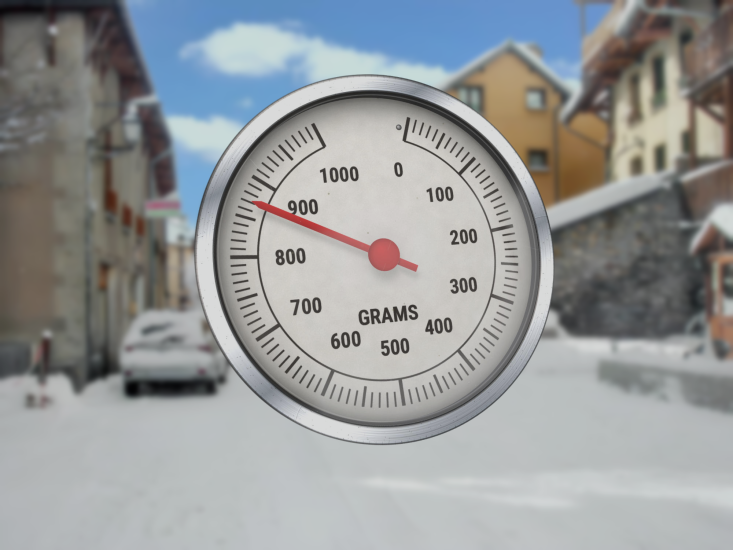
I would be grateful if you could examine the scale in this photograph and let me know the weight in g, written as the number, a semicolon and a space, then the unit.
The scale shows 870; g
